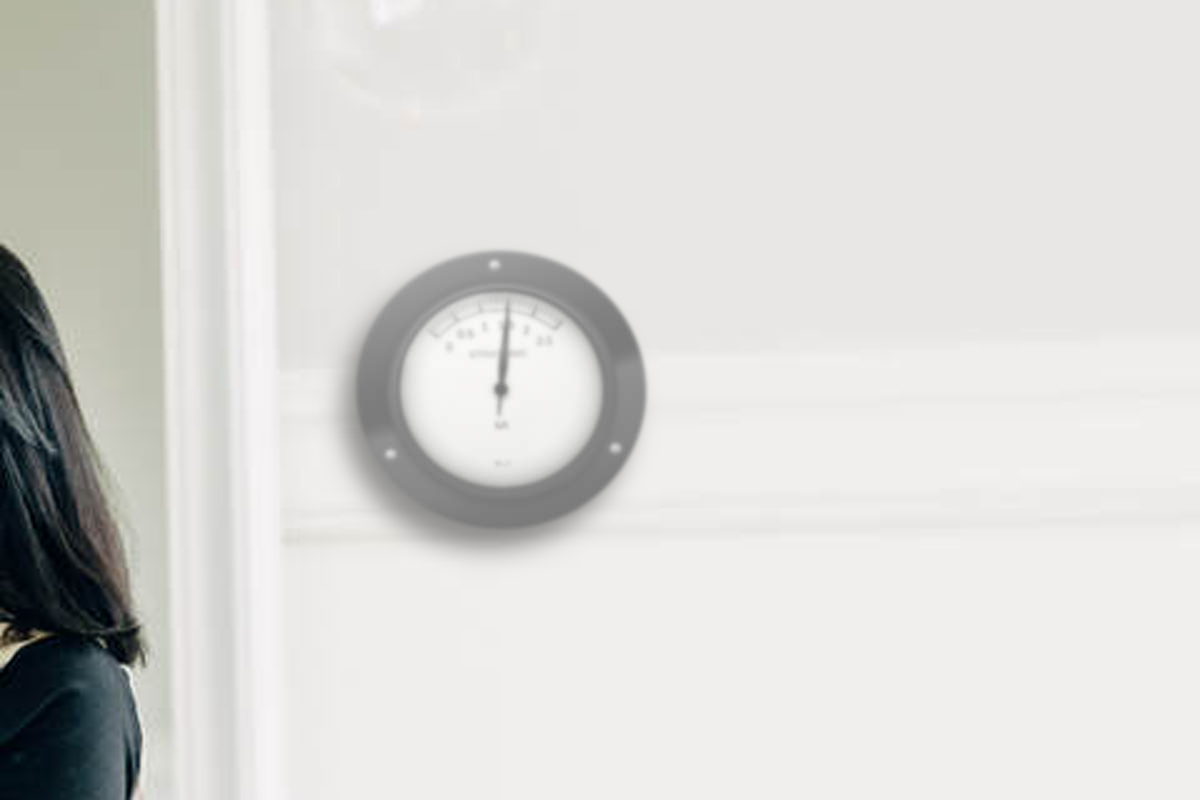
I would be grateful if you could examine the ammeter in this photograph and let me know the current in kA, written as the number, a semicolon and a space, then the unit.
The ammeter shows 1.5; kA
